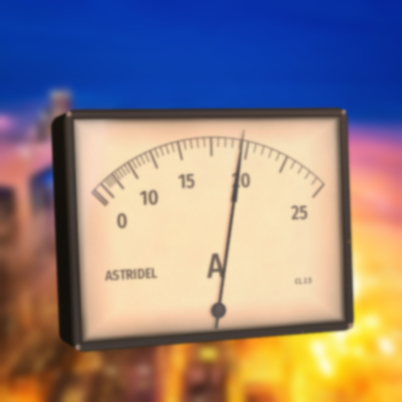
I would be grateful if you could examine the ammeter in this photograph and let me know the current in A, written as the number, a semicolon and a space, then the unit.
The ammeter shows 19.5; A
